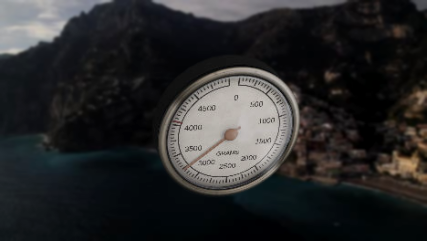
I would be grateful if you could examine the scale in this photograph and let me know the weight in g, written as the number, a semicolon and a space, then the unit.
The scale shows 3250; g
